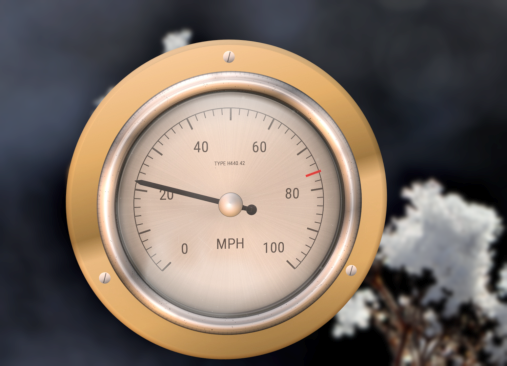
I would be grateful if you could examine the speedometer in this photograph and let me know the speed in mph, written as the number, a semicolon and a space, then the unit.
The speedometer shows 22; mph
